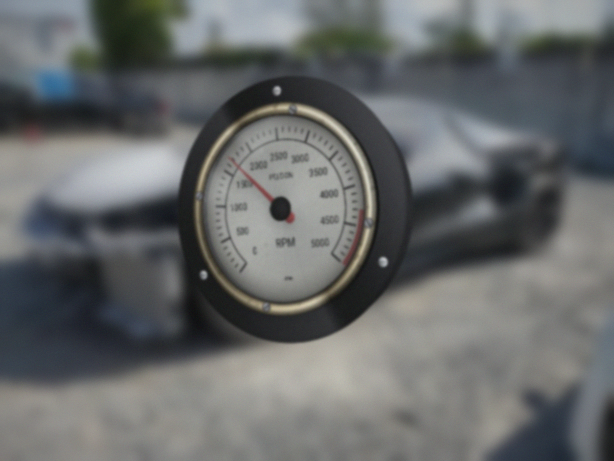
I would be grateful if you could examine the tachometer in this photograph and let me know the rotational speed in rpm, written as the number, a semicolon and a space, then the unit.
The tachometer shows 1700; rpm
